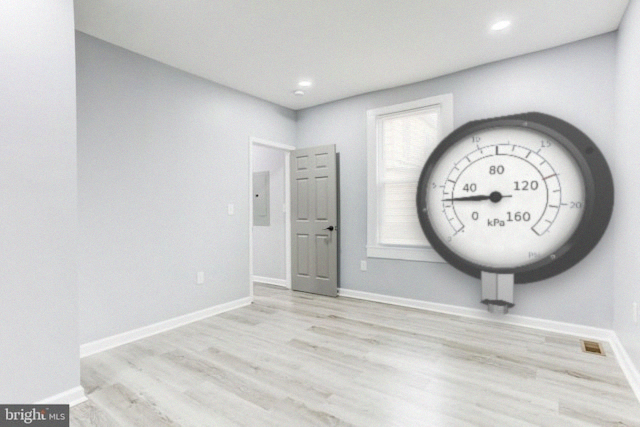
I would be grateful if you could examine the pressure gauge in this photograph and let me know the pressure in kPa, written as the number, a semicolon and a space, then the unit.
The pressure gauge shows 25; kPa
